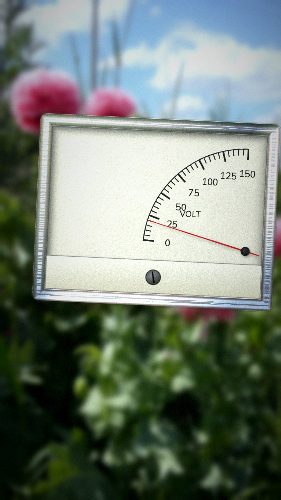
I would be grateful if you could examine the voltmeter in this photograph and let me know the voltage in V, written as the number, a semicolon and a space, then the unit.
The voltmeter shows 20; V
